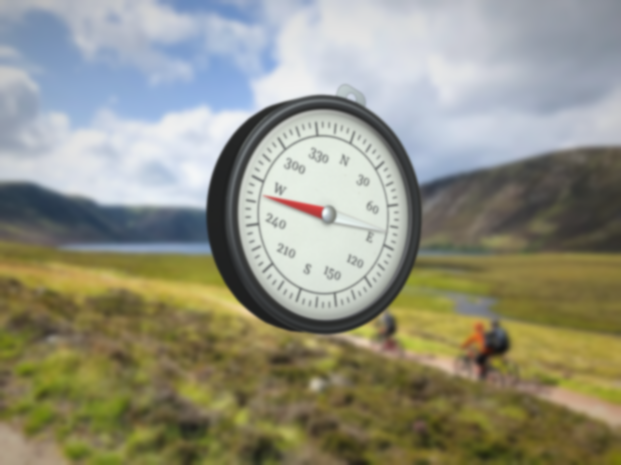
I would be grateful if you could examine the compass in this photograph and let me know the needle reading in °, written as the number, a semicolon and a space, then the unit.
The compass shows 260; °
